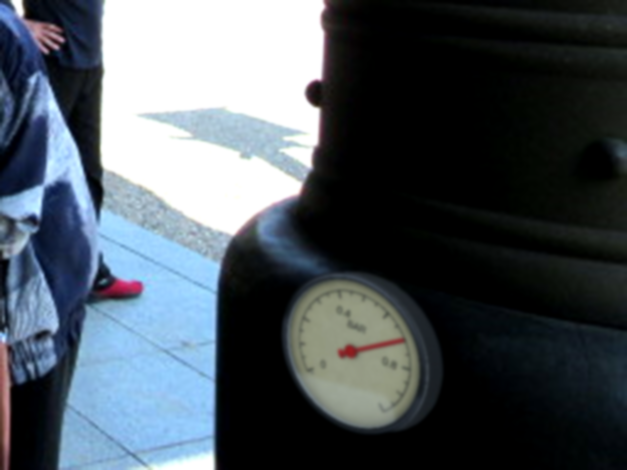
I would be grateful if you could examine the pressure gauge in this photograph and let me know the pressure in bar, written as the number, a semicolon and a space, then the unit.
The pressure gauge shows 0.7; bar
